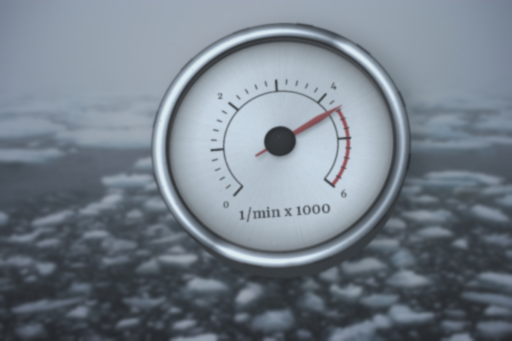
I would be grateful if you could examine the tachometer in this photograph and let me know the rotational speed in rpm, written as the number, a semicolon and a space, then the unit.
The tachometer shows 4400; rpm
